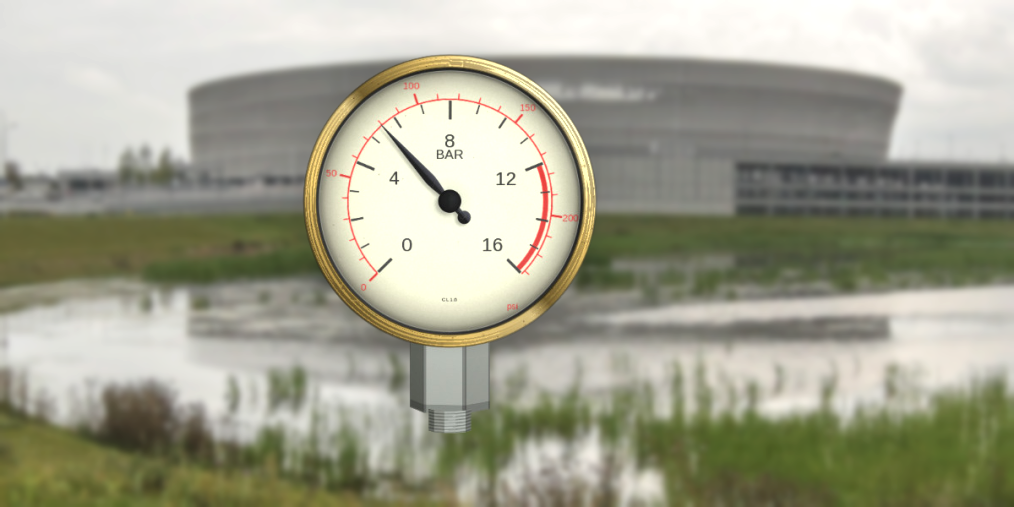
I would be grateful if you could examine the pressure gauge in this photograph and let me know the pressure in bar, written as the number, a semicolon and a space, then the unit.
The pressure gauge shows 5.5; bar
